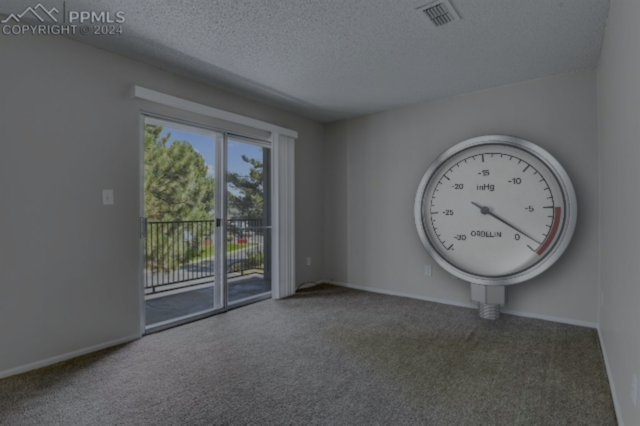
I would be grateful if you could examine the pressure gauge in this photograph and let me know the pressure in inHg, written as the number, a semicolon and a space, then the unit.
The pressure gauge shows -1; inHg
